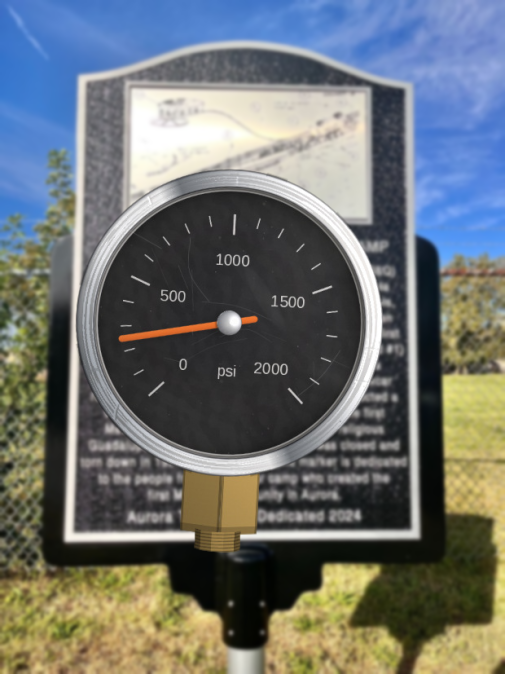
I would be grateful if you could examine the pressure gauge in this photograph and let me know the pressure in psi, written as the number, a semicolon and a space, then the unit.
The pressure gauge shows 250; psi
